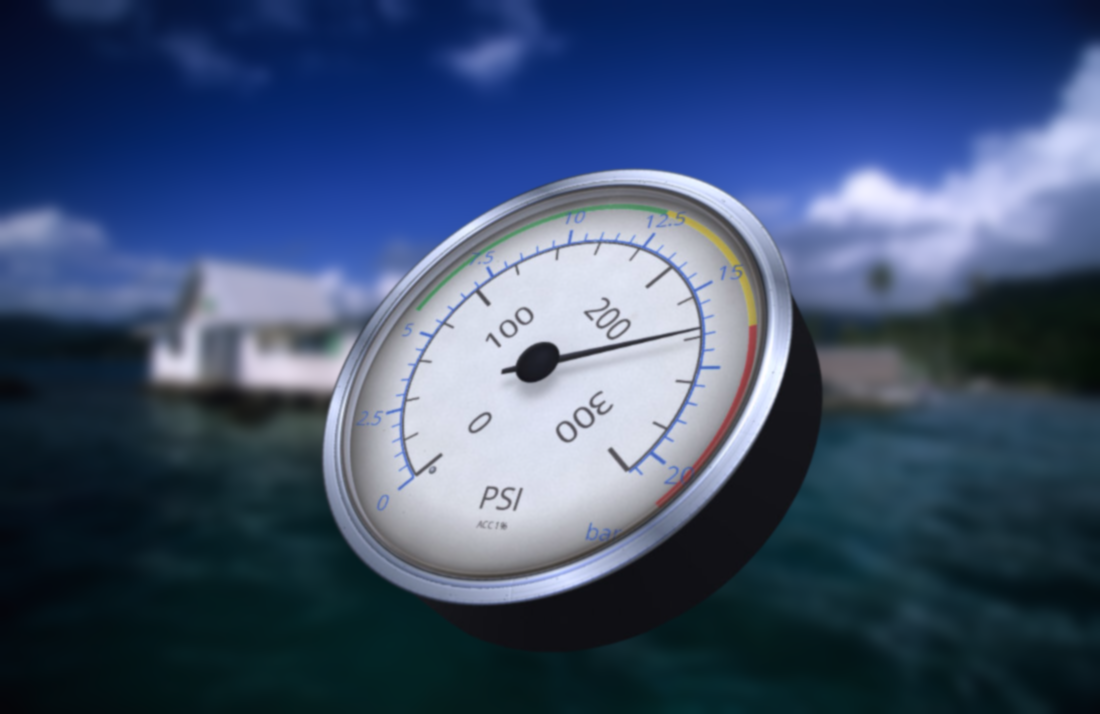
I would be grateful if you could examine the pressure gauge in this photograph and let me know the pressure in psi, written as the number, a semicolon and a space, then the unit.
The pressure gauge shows 240; psi
